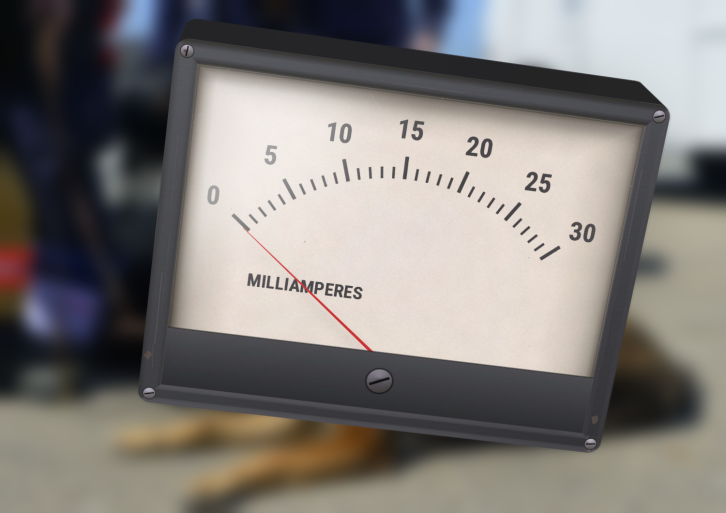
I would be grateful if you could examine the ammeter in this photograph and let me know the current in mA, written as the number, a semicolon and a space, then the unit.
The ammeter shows 0; mA
